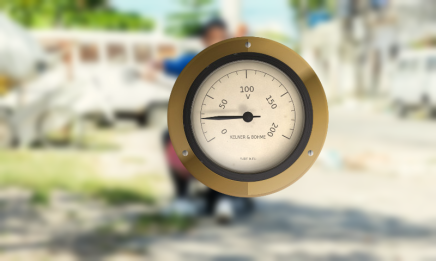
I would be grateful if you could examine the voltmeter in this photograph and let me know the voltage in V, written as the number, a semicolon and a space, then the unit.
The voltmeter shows 25; V
